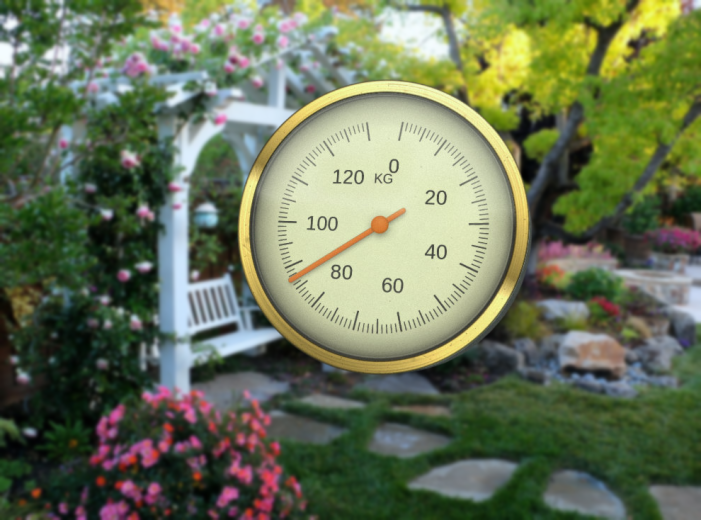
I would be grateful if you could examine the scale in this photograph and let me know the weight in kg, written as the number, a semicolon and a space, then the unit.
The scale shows 87; kg
